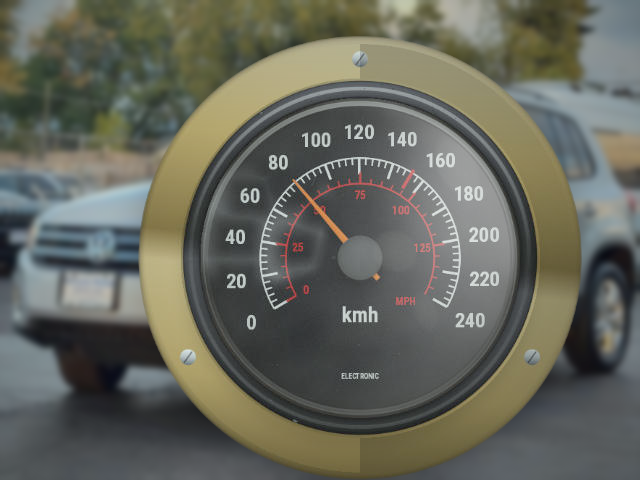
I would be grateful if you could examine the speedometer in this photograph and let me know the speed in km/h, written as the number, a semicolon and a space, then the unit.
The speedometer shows 80; km/h
